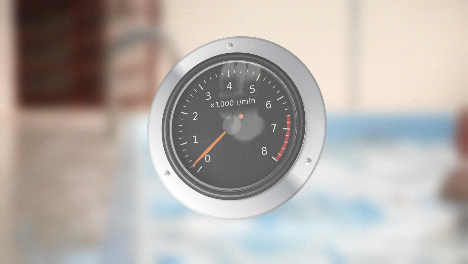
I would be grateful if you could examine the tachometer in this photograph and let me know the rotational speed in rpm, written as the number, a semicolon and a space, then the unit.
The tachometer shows 200; rpm
